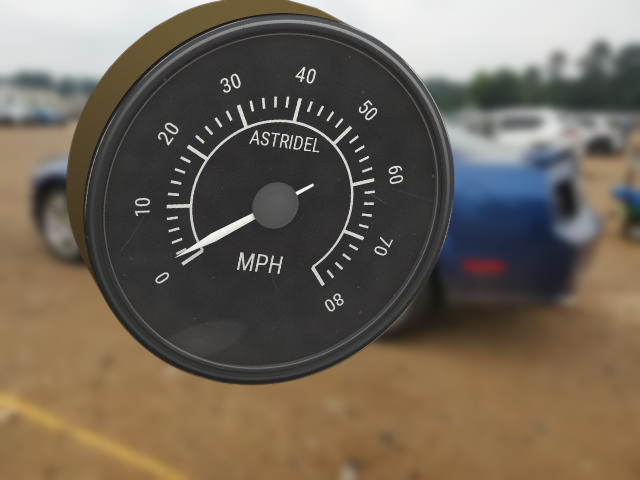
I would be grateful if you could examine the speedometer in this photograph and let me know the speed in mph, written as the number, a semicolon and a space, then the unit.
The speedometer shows 2; mph
